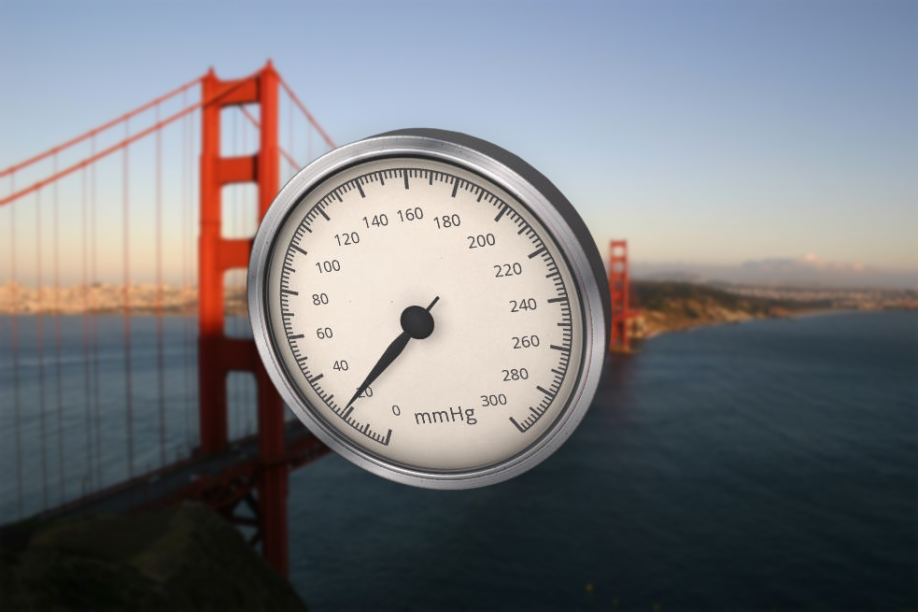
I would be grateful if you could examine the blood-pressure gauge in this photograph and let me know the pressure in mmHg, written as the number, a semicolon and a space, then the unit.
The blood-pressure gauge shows 22; mmHg
